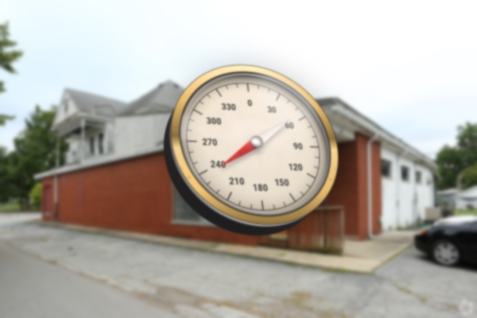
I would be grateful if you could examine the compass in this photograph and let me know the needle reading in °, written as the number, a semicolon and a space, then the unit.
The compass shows 235; °
